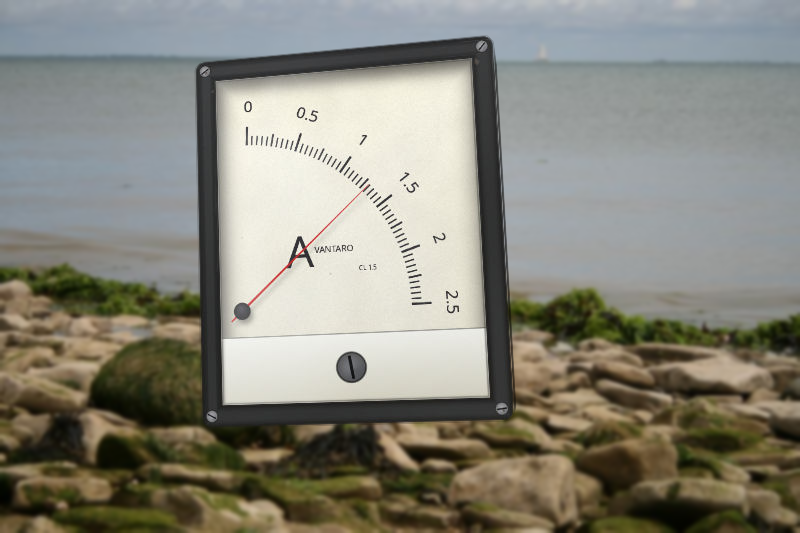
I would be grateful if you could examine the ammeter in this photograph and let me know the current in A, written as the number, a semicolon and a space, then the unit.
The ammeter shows 1.3; A
